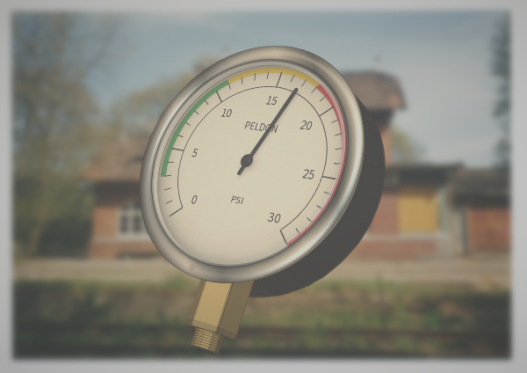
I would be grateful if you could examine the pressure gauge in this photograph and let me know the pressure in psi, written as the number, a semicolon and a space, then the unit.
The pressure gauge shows 17; psi
